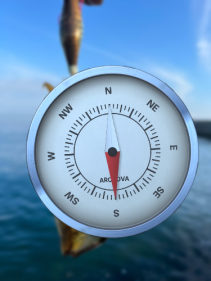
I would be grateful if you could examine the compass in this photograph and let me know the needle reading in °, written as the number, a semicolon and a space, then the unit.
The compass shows 180; °
